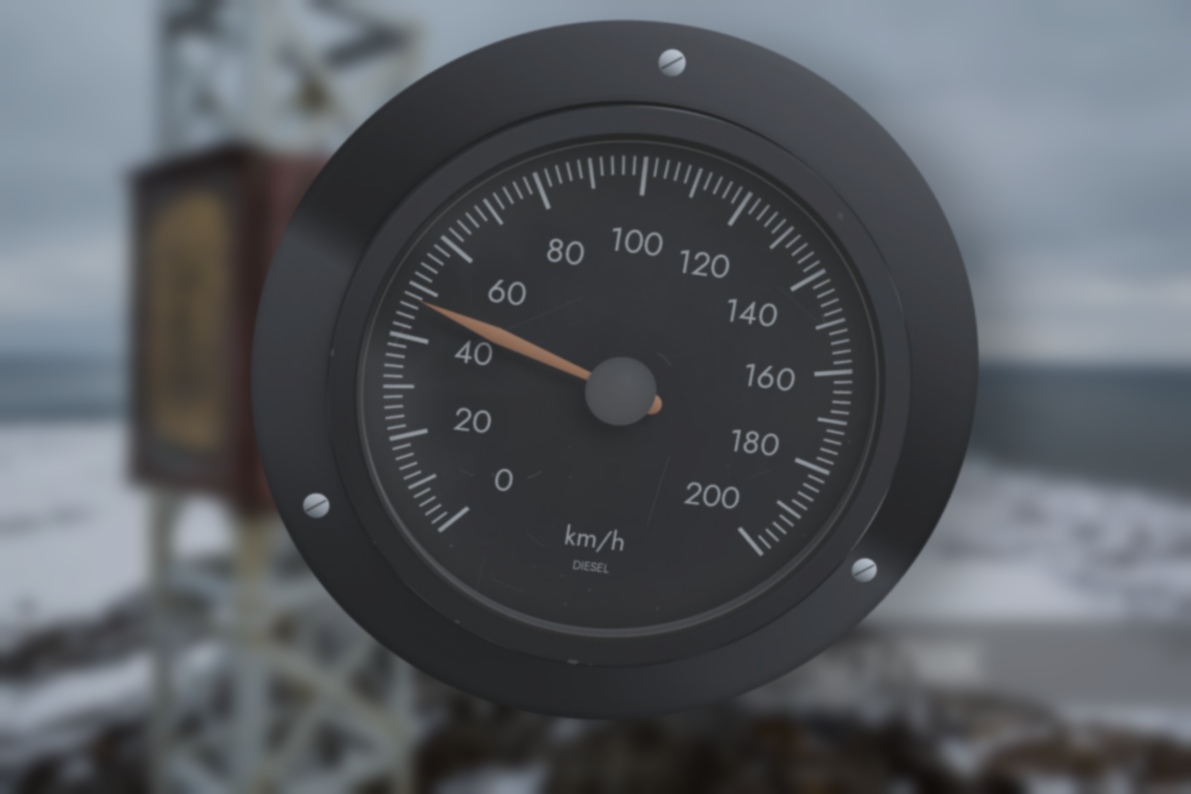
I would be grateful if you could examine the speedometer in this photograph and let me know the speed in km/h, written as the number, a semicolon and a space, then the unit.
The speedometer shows 48; km/h
